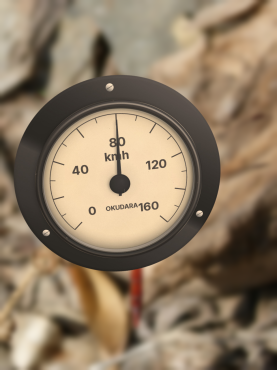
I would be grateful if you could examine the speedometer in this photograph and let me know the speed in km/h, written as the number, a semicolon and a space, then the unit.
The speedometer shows 80; km/h
